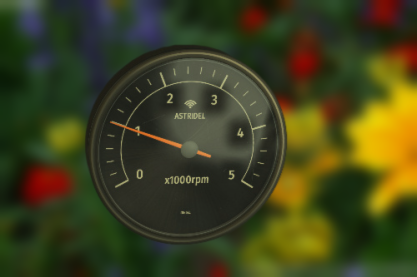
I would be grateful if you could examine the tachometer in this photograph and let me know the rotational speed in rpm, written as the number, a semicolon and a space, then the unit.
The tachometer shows 1000; rpm
